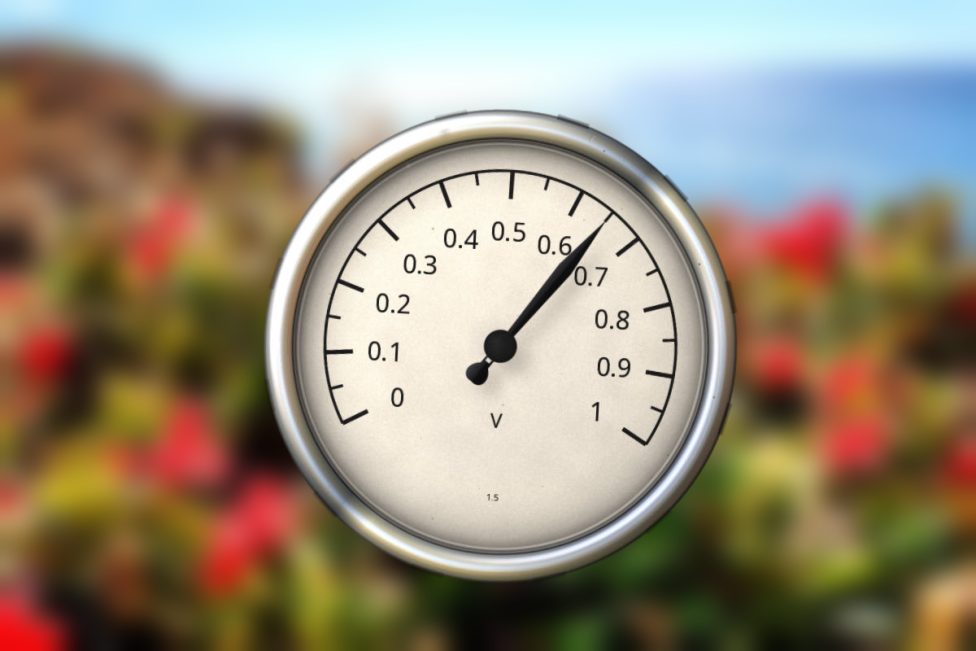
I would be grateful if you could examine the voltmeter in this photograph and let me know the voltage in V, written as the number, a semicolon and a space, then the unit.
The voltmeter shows 0.65; V
